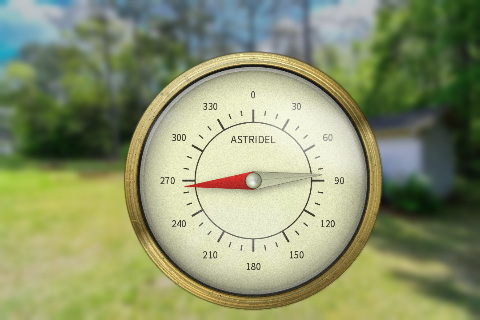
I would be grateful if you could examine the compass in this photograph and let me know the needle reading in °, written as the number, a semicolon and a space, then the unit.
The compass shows 265; °
